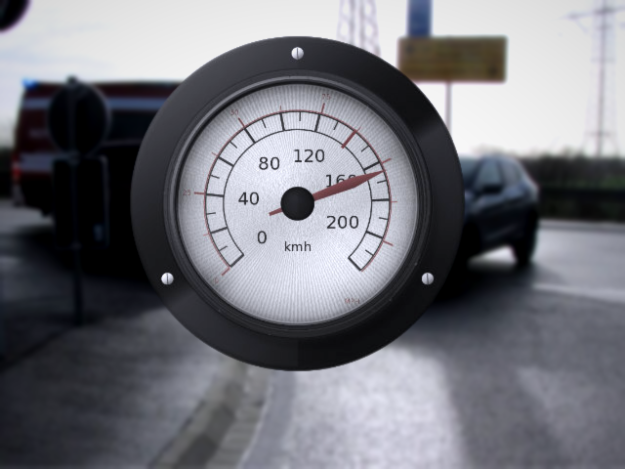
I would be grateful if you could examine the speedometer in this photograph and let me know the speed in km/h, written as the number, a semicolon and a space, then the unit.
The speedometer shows 165; km/h
